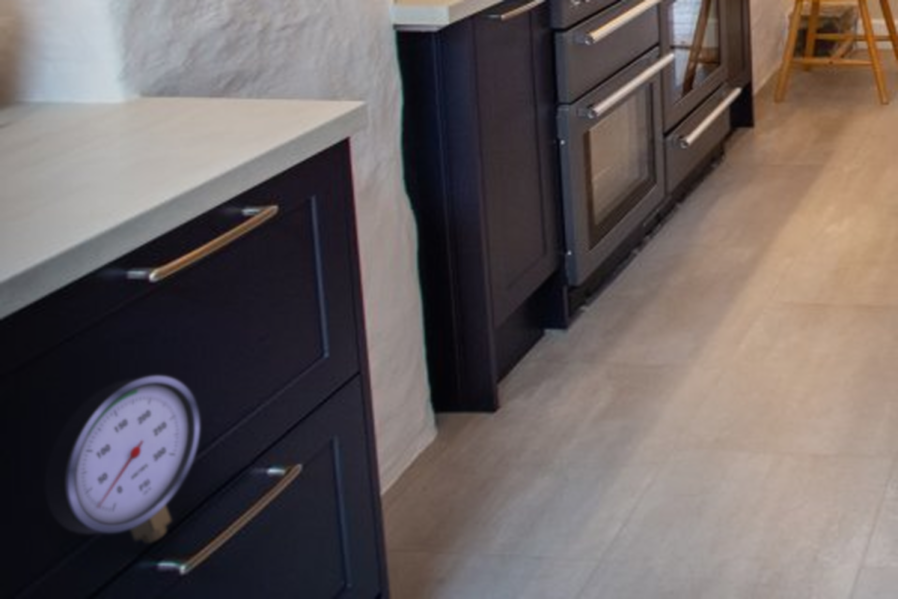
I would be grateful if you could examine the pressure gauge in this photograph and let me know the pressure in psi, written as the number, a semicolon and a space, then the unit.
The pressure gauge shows 25; psi
